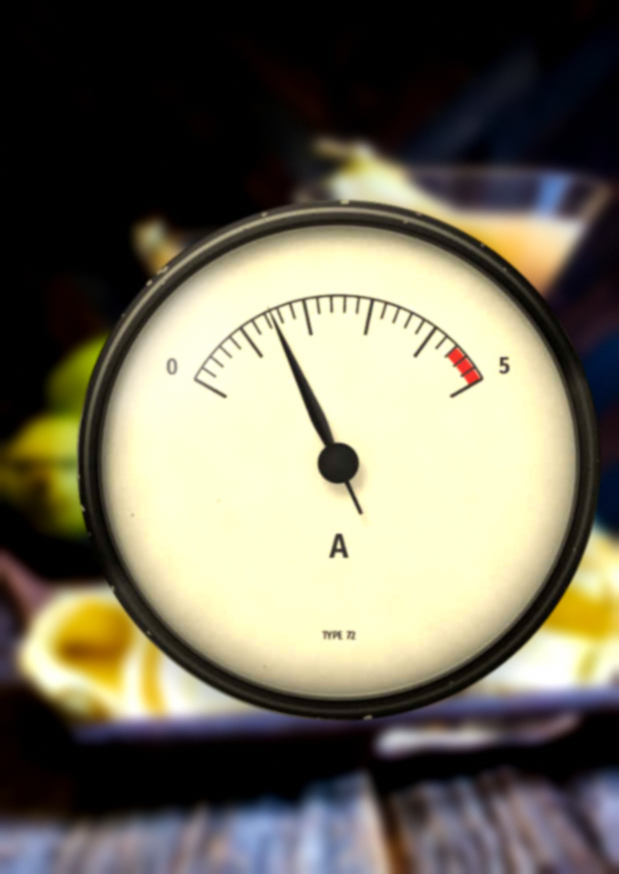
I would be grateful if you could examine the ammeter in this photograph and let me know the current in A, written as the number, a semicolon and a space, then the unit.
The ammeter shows 1.5; A
